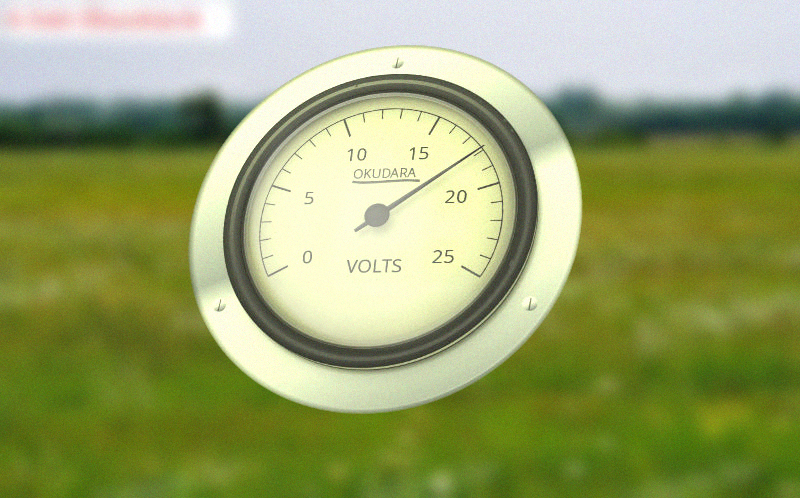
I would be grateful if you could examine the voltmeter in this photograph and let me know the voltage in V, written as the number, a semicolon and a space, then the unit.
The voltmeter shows 18; V
